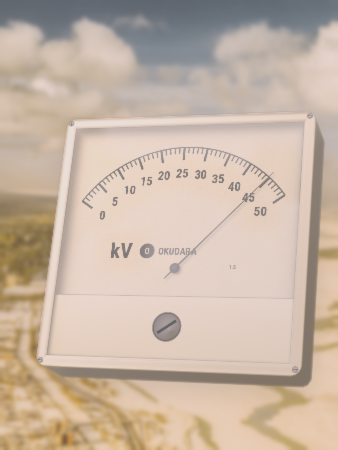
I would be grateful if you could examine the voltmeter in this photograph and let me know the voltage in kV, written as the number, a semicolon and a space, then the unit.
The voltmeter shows 45; kV
